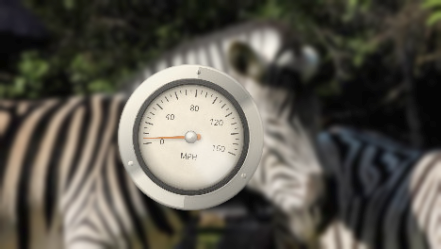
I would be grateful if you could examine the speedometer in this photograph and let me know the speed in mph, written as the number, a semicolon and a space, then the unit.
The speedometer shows 5; mph
